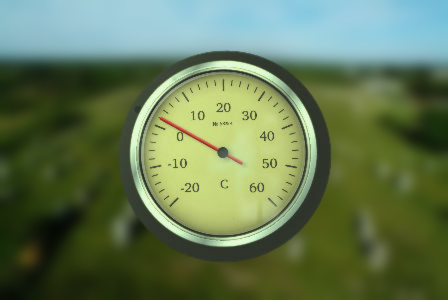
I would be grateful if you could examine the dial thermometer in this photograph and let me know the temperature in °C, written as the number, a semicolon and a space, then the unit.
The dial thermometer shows 2; °C
